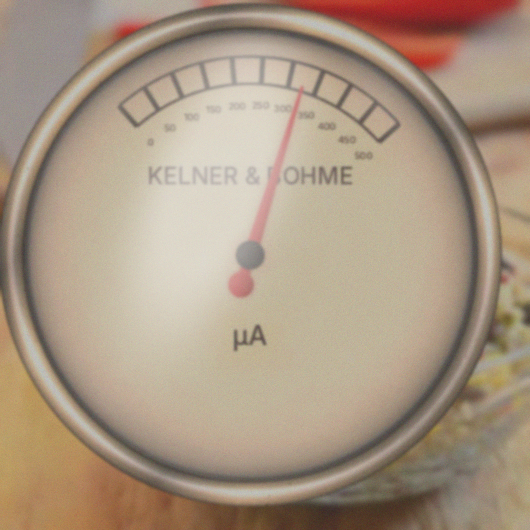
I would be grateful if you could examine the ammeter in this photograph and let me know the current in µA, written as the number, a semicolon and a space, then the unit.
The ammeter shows 325; µA
